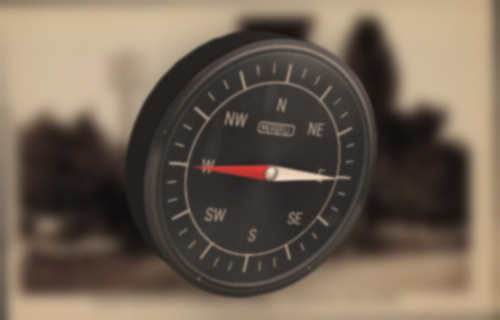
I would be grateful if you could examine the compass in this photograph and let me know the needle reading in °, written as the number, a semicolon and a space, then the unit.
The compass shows 270; °
